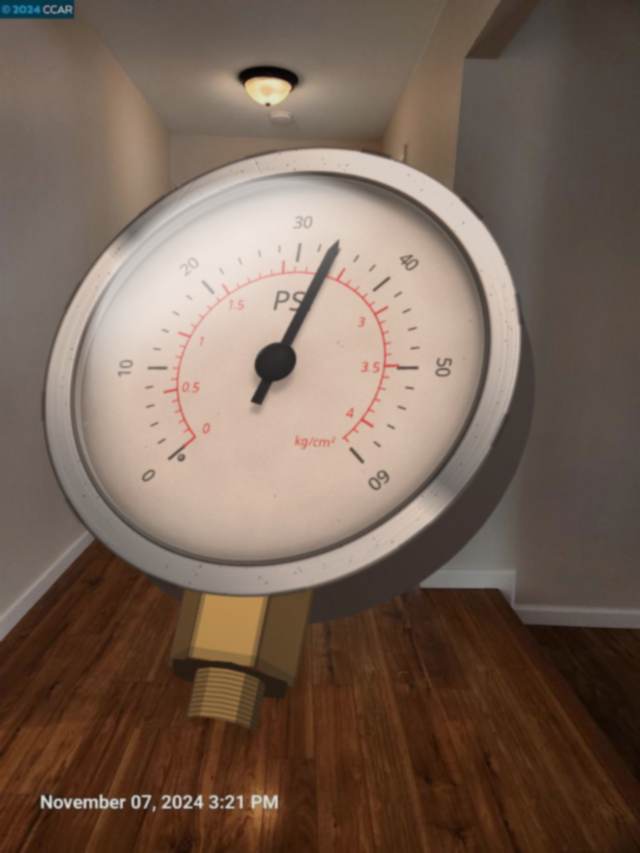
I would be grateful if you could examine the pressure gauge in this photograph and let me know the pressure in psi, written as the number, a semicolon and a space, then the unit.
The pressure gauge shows 34; psi
